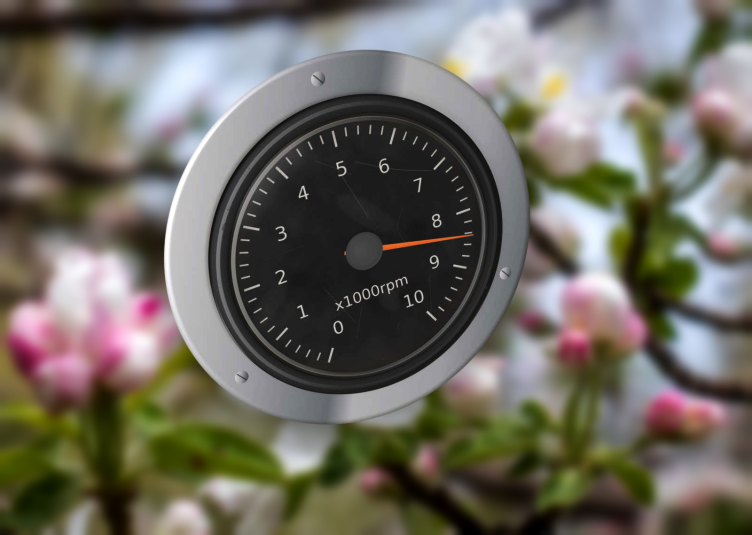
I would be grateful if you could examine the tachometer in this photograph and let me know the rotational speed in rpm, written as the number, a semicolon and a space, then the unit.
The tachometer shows 8400; rpm
